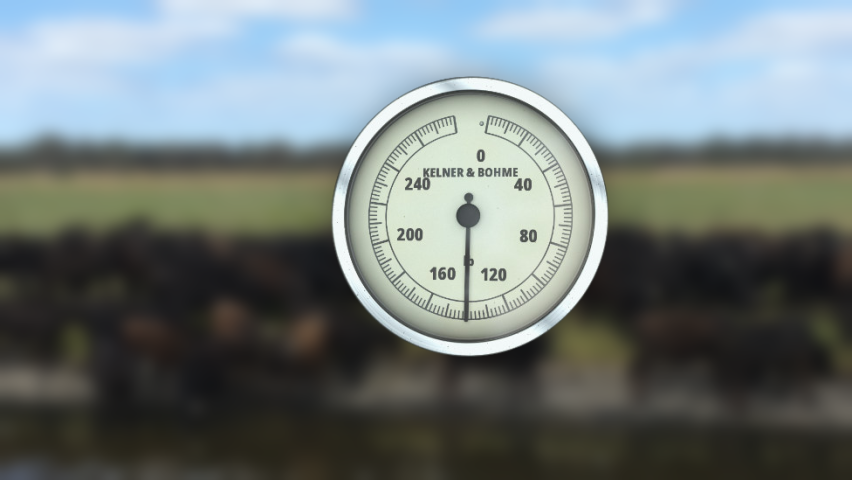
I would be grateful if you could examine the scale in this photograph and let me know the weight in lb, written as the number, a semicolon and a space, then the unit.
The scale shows 140; lb
